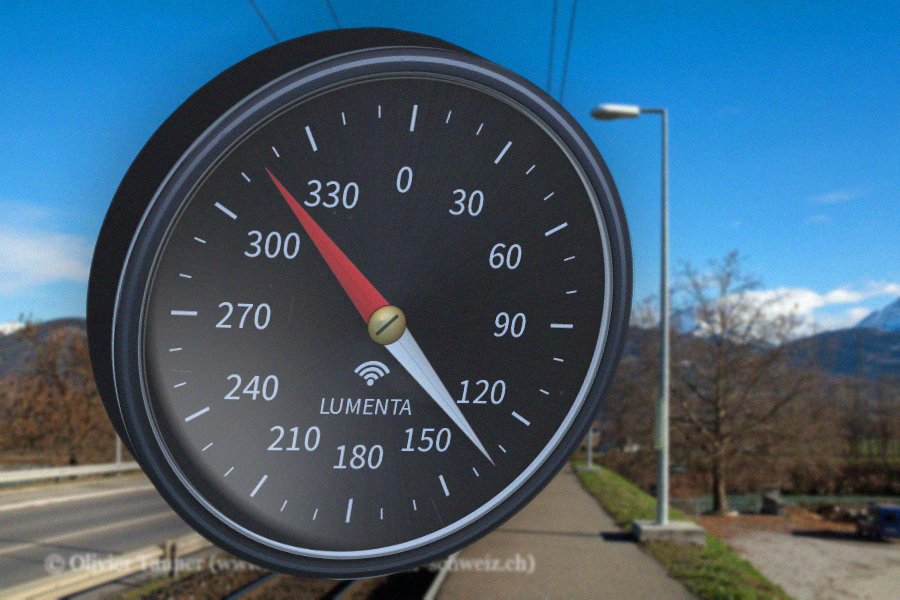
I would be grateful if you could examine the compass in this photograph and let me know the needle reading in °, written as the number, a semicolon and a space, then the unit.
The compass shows 315; °
